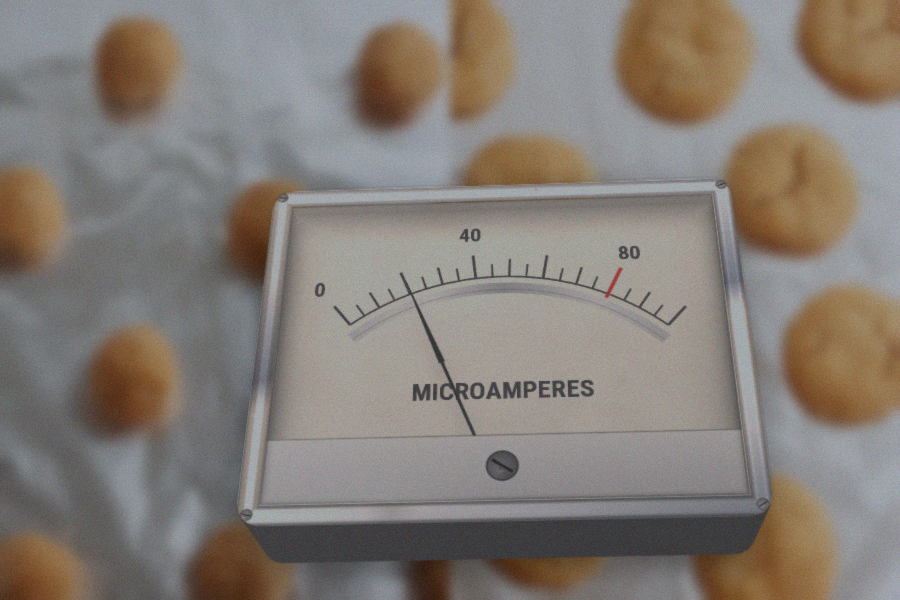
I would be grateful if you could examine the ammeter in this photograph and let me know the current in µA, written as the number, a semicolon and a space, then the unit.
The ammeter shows 20; µA
